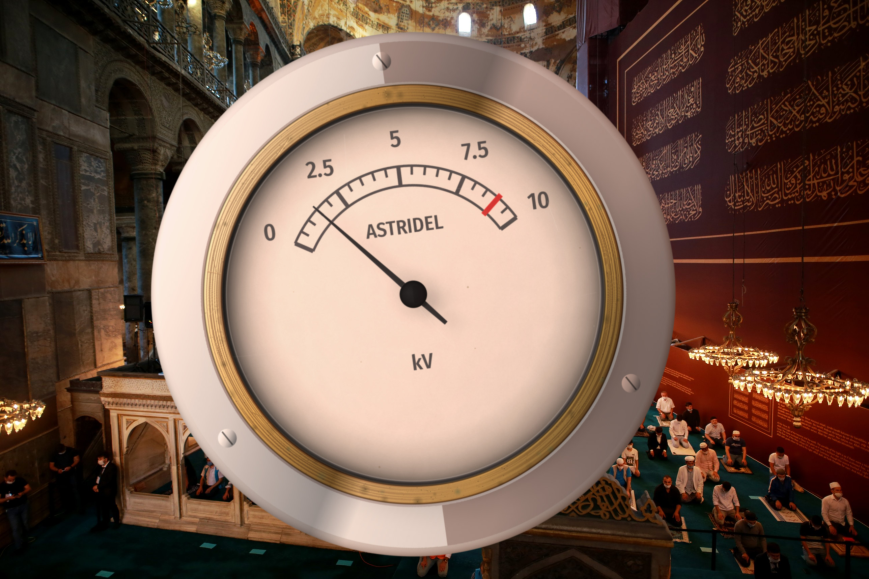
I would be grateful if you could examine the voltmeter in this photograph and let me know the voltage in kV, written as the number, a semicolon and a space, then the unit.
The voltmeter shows 1.5; kV
